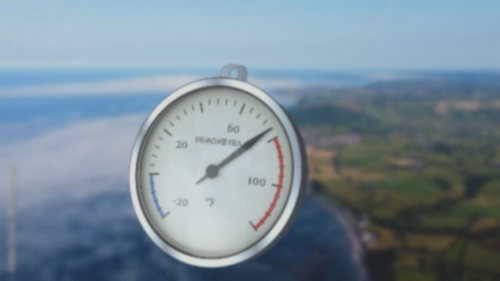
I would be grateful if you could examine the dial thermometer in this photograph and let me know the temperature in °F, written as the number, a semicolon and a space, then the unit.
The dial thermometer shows 76; °F
